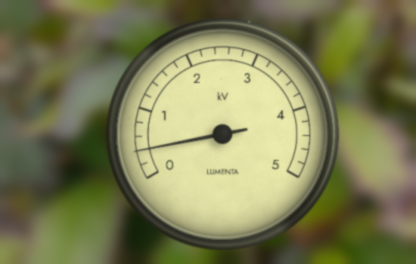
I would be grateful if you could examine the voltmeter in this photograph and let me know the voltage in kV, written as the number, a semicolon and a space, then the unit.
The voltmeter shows 0.4; kV
